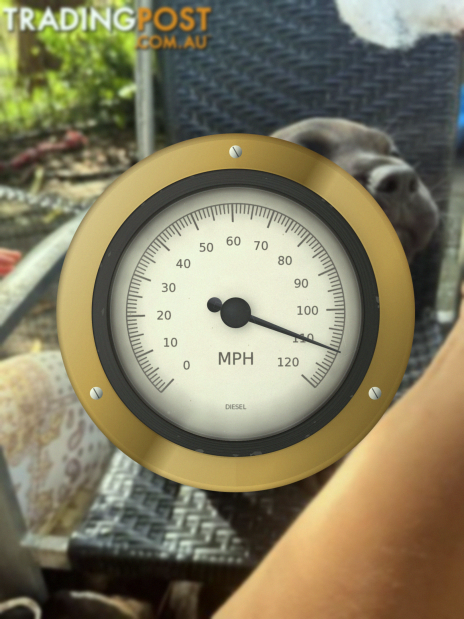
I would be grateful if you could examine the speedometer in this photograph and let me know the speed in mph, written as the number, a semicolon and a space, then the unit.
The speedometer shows 110; mph
